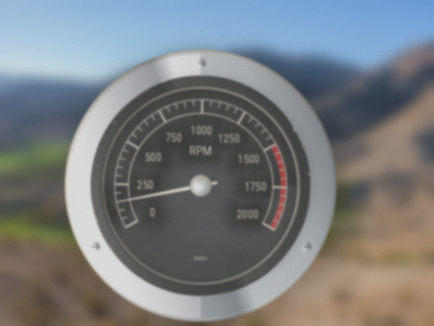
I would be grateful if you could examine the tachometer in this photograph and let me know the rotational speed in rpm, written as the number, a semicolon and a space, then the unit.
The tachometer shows 150; rpm
